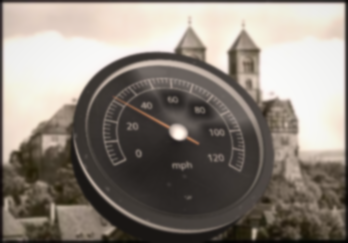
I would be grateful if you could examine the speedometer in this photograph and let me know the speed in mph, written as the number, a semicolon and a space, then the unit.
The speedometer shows 30; mph
